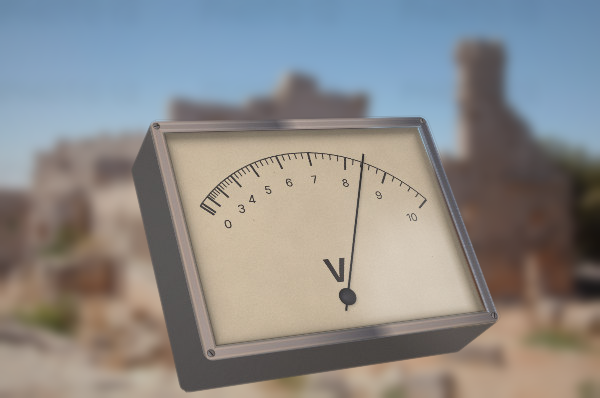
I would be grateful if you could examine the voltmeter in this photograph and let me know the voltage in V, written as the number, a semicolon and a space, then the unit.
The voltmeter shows 8.4; V
